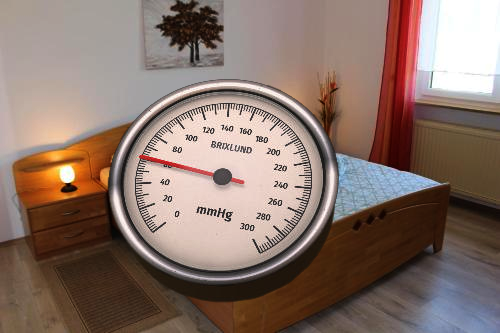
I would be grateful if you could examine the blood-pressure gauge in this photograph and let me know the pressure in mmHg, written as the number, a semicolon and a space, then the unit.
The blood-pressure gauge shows 60; mmHg
